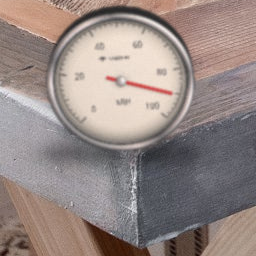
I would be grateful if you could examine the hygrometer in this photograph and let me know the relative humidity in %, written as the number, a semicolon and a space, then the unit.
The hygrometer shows 90; %
